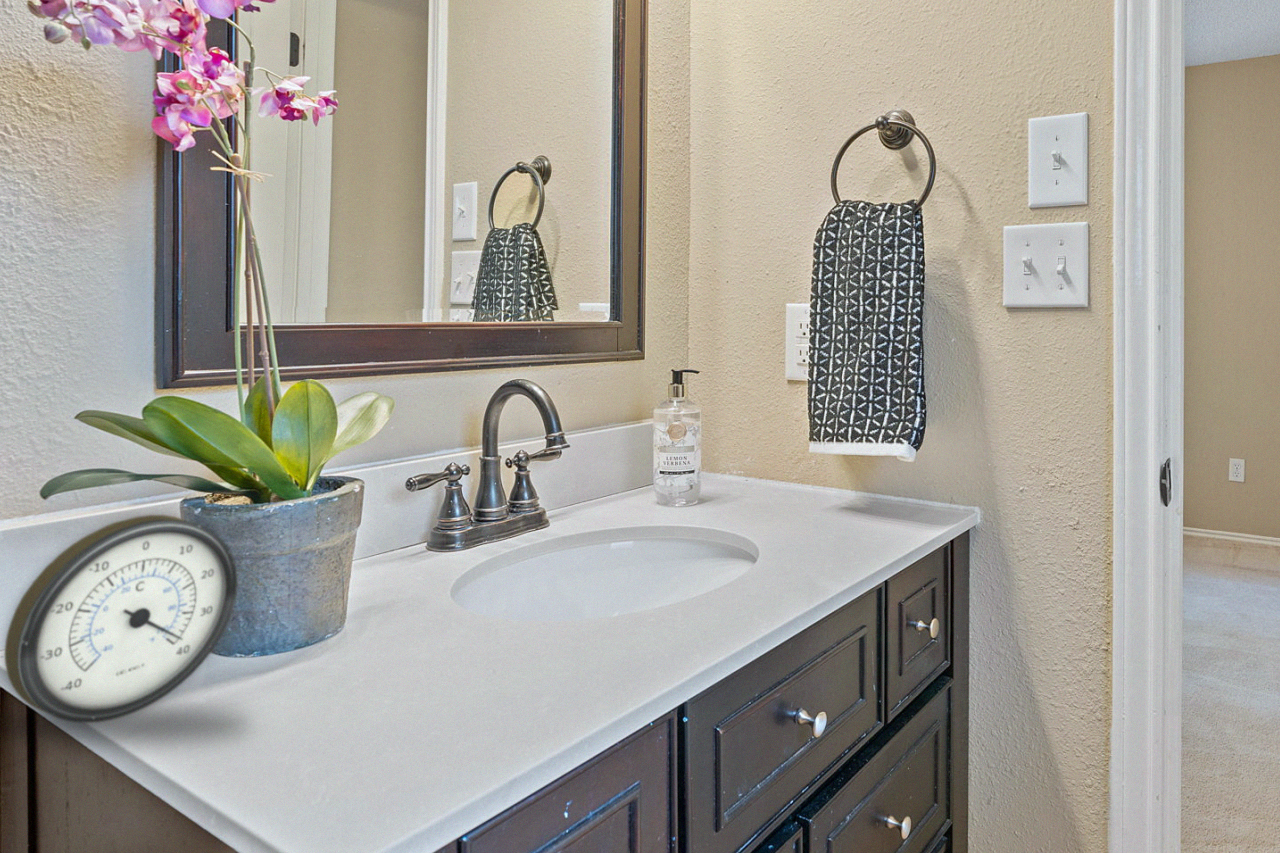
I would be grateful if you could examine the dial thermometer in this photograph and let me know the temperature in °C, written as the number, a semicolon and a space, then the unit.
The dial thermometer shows 38; °C
